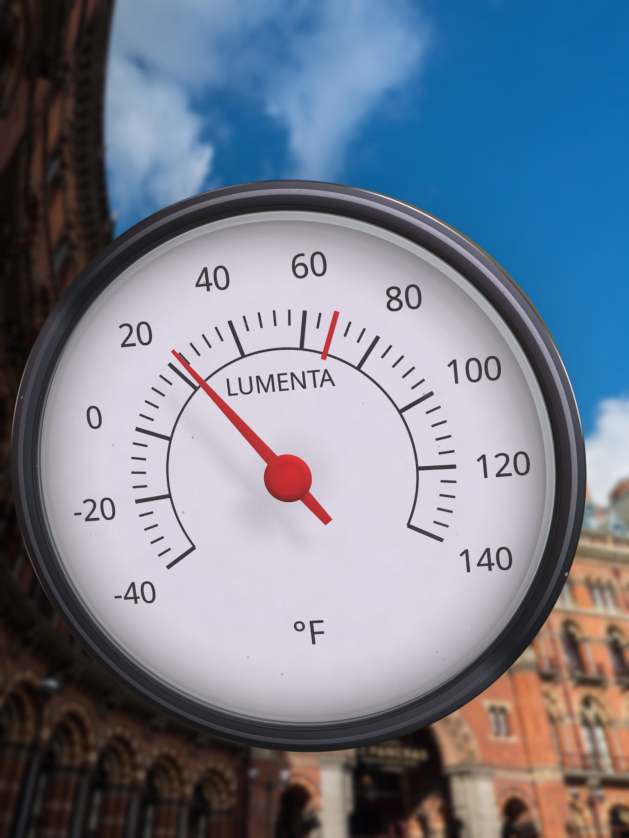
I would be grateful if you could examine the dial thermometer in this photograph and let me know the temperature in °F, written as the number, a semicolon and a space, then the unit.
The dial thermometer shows 24; °F
